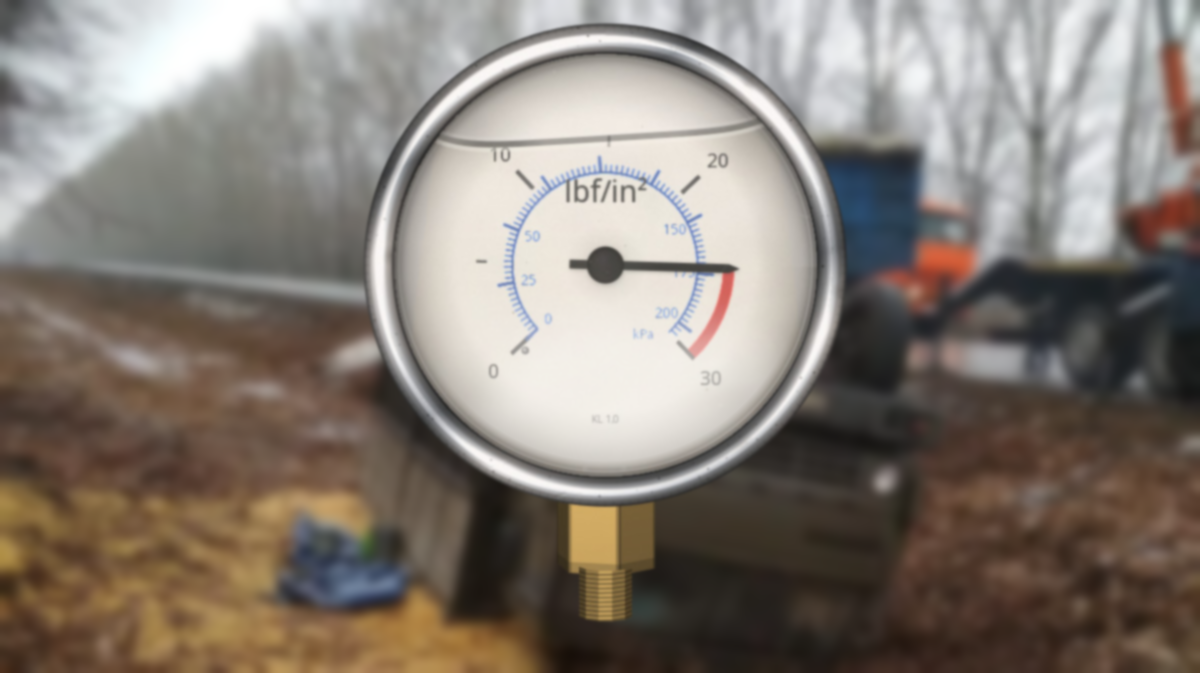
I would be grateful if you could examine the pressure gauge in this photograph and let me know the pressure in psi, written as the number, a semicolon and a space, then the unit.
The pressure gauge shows 25; psi
